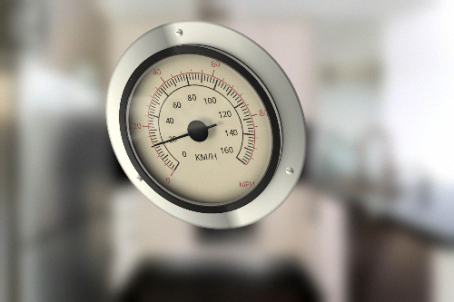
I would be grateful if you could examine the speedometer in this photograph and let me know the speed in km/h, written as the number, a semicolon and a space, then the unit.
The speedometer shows 20; km/h
